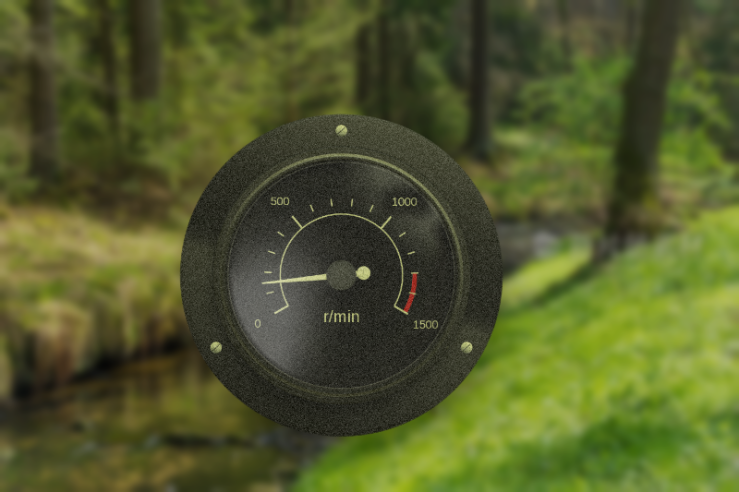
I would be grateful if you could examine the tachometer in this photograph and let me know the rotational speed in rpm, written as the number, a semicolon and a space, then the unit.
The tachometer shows 150; rpm
